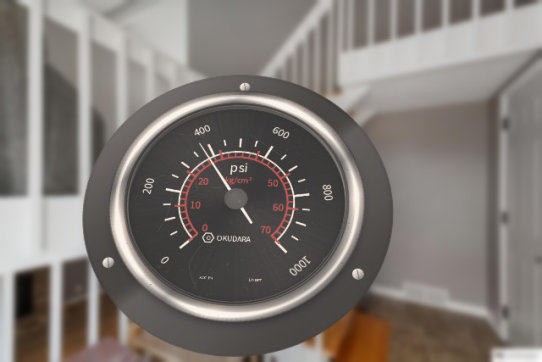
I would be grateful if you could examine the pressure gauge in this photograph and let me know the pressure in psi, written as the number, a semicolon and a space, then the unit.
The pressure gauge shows 375; psi
